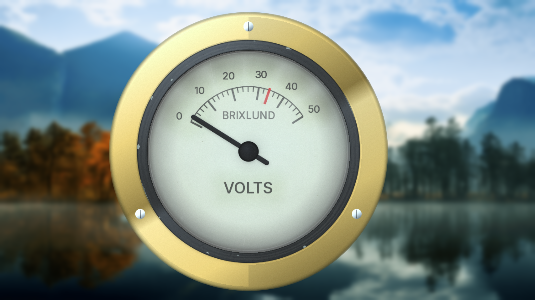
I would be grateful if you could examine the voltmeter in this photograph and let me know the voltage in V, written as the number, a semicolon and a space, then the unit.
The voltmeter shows 2; V
